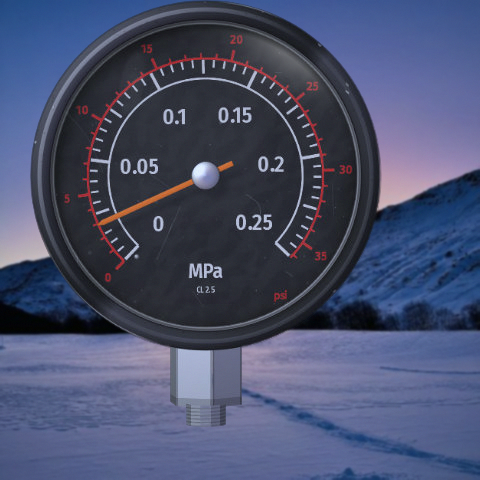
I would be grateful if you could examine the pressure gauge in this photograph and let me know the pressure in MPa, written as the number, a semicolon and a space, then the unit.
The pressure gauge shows 0.02; MPa
